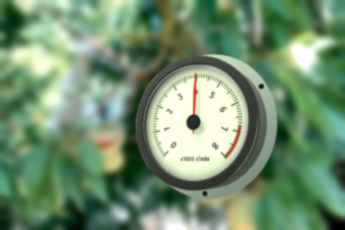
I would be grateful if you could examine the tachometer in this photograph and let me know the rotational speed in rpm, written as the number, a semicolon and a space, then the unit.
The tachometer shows 4000; rpm
